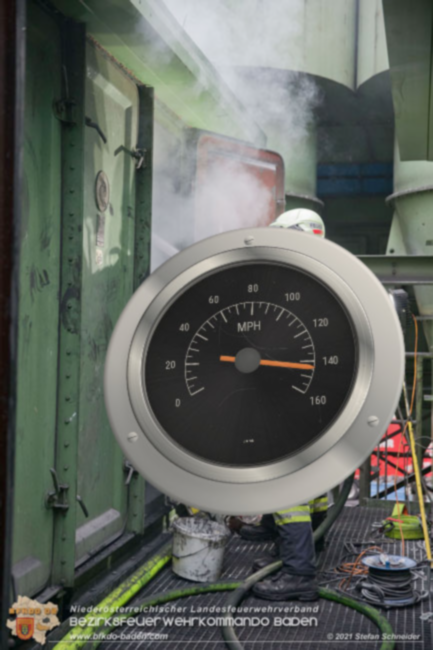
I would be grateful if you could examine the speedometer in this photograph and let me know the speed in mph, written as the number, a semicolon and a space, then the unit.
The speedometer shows 145; mph
